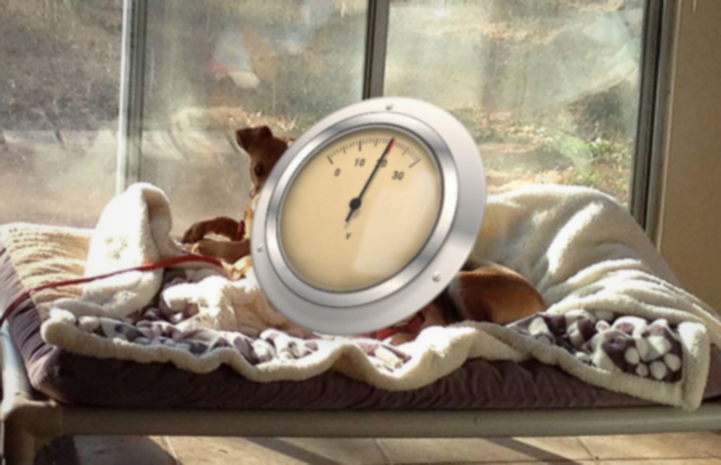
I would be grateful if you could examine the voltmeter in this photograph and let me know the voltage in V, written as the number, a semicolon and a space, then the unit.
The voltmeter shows 20; V
